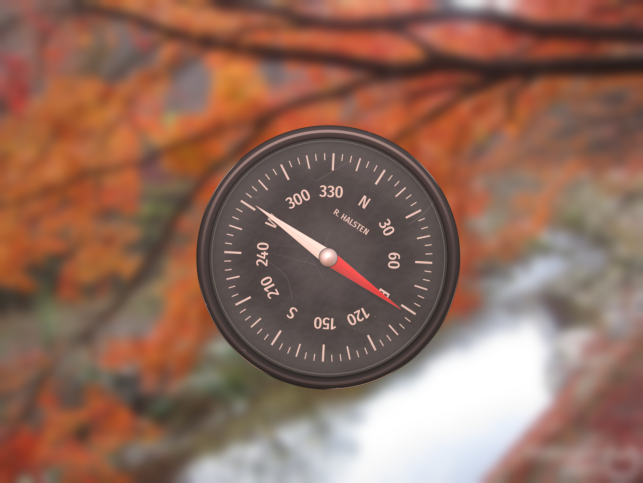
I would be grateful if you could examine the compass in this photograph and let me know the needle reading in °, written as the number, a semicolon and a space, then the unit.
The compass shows 92.5; °
